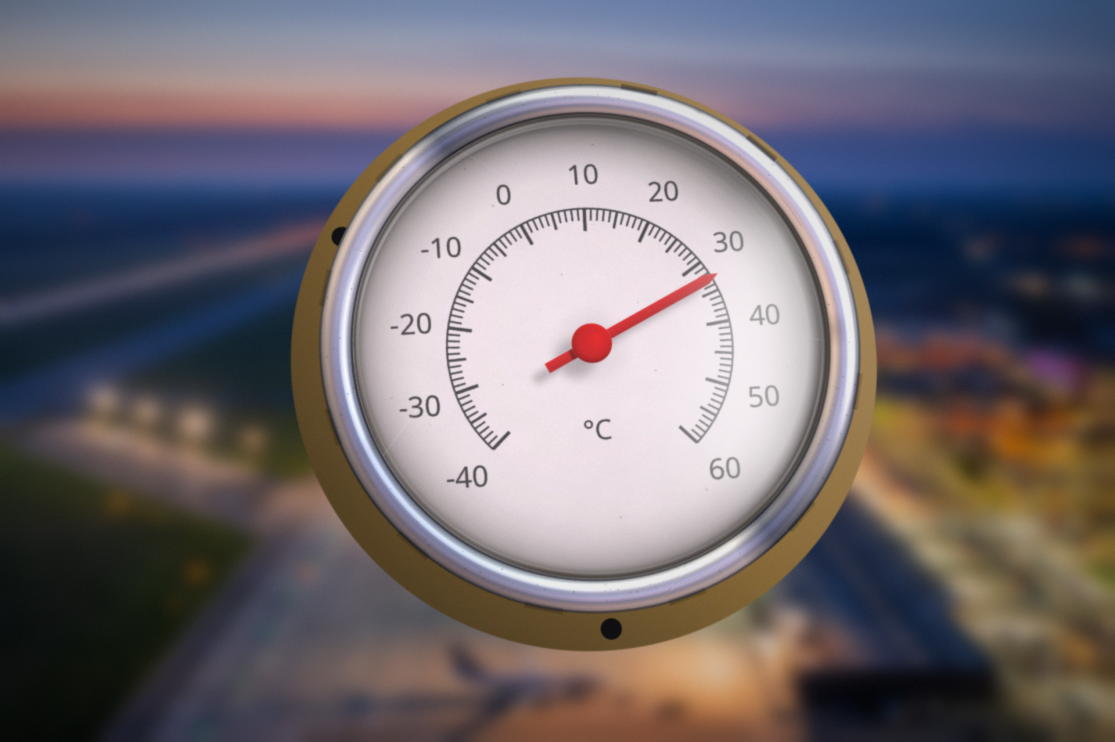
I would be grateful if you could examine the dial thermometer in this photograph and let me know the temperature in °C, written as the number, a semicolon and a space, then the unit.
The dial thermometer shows 33; °C
